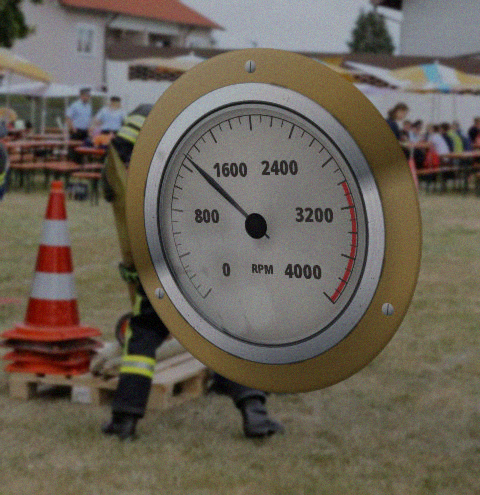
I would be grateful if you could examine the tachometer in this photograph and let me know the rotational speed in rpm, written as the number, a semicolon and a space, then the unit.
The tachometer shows 1300; rpm
